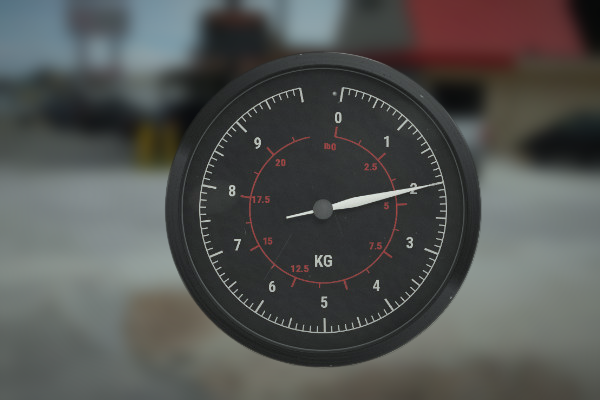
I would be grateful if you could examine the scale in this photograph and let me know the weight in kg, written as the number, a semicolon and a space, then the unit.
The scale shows 2; kg
